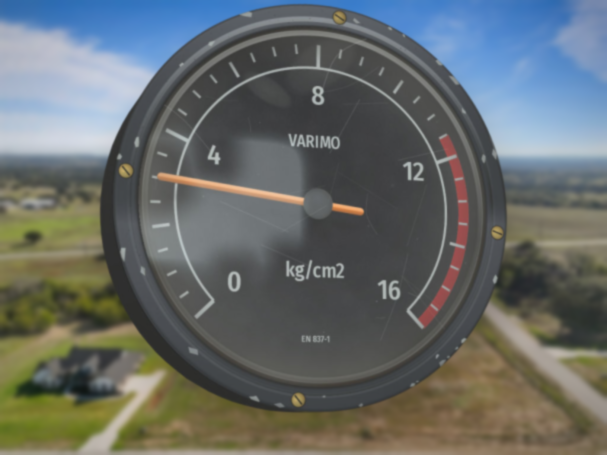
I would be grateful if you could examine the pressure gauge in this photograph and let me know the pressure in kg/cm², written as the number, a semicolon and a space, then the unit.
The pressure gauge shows 3; kg/cm²
